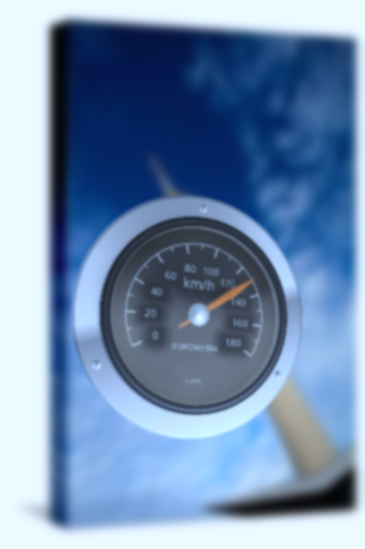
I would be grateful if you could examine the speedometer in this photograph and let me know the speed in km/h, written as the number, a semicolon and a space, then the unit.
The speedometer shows 130; km/h
